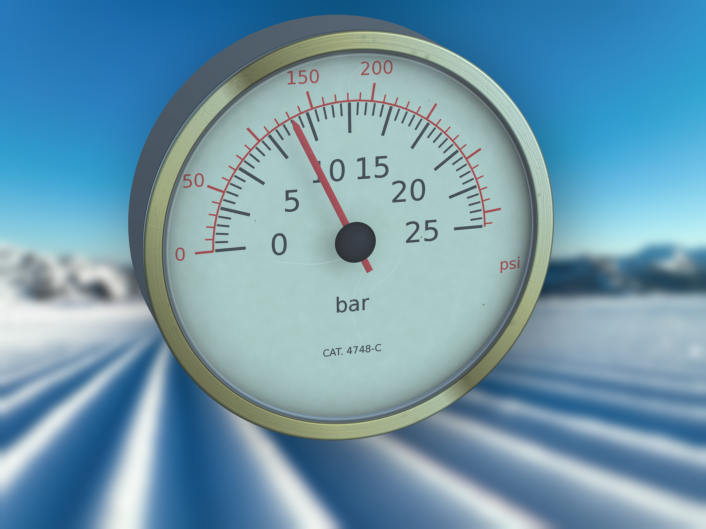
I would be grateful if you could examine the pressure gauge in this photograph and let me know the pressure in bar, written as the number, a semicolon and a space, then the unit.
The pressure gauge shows 9; bar
